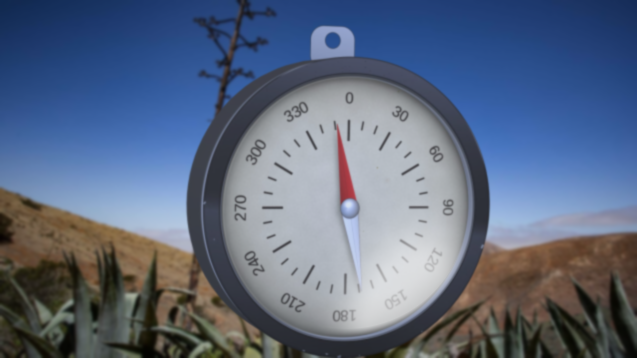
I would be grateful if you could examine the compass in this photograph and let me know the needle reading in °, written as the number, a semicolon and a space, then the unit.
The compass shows 350; °
